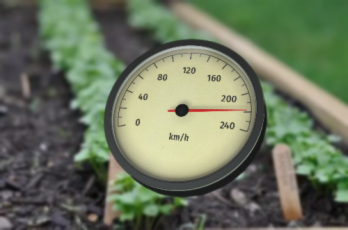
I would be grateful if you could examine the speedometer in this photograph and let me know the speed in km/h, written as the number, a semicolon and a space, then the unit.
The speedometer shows 220; km/h
